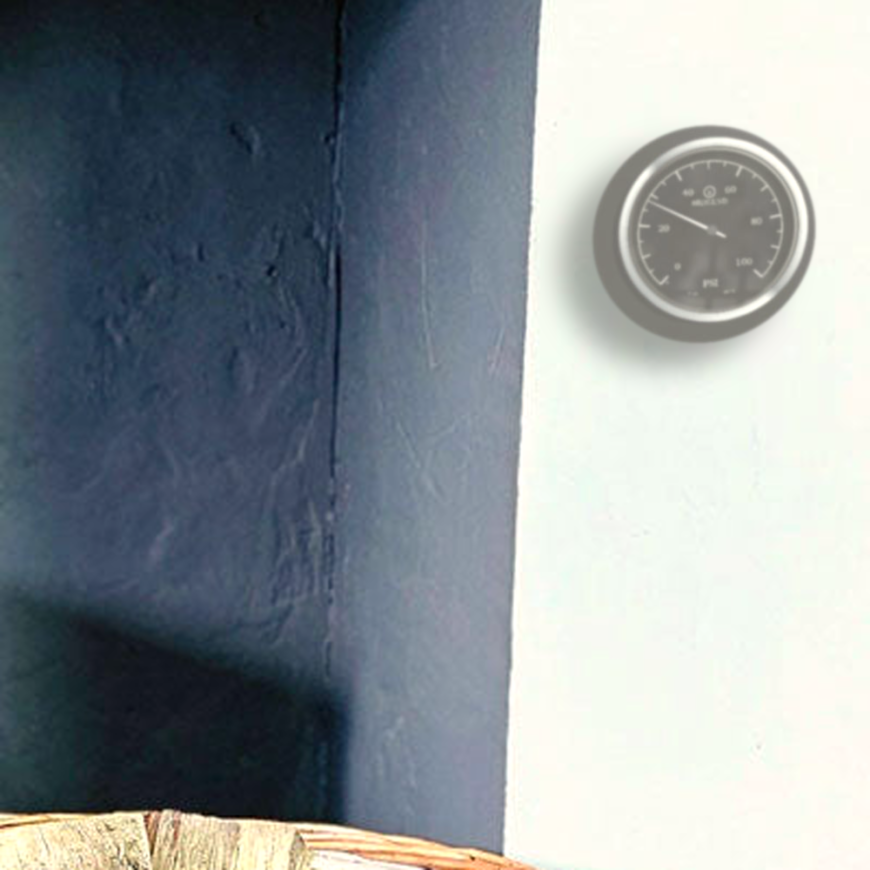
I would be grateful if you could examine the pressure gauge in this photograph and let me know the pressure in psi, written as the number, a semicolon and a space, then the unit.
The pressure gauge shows 27.5; psi
